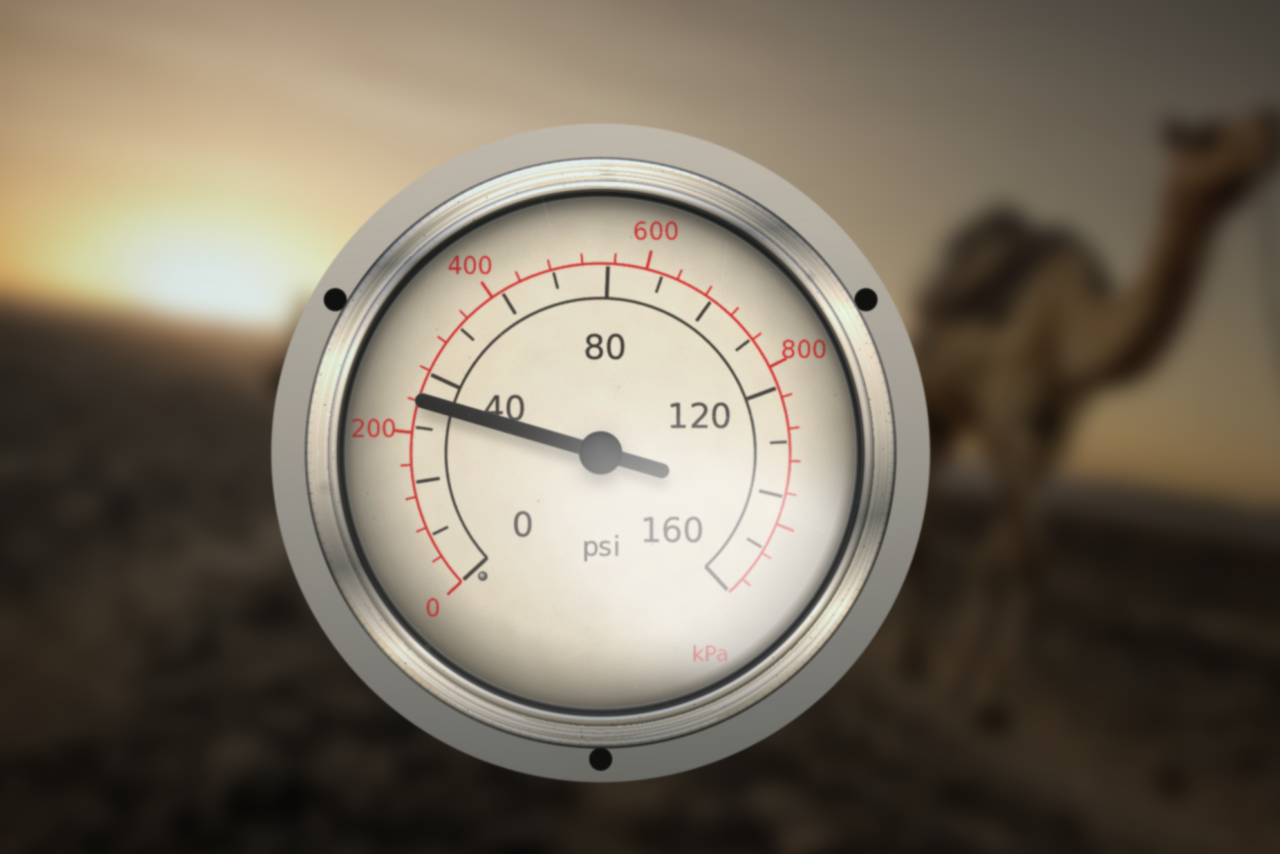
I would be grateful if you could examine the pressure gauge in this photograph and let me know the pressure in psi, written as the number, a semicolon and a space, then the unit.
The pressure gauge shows 35; psi
